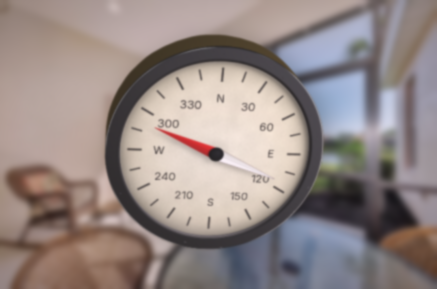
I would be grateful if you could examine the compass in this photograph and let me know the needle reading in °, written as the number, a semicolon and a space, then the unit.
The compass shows 292.5; °
